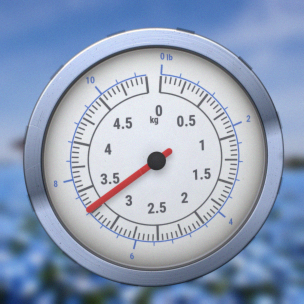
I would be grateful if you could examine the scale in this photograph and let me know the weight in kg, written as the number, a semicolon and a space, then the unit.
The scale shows 3.3; kg
